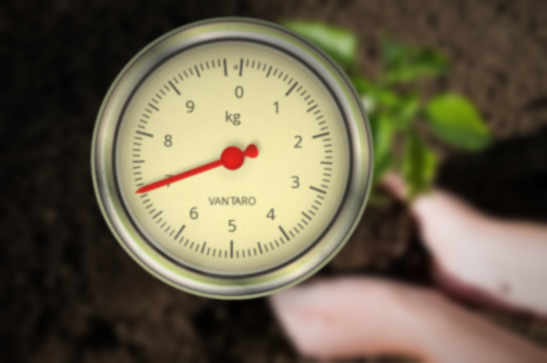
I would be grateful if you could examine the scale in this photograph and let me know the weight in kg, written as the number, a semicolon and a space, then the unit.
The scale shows 7; kg
